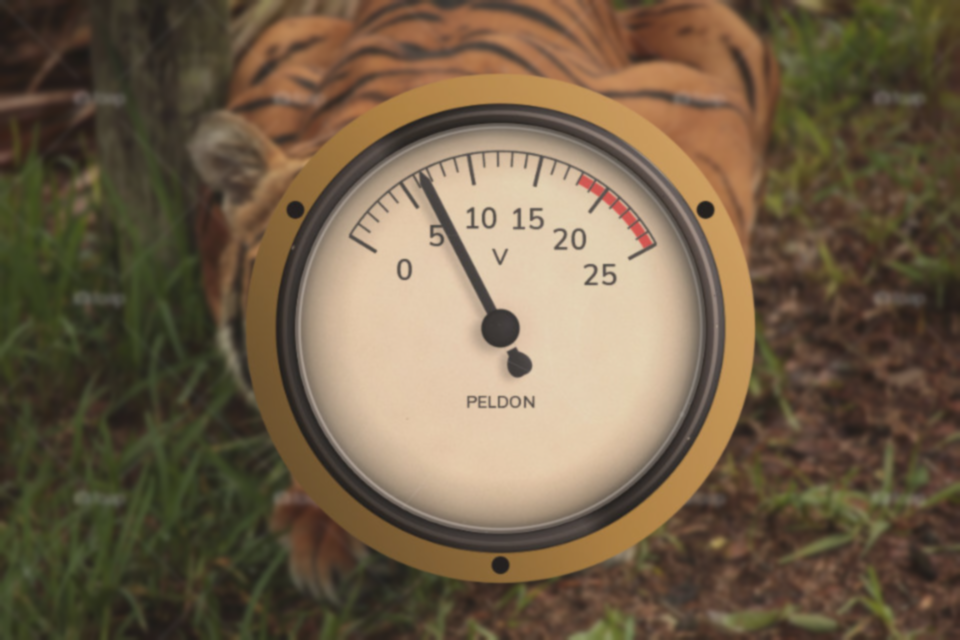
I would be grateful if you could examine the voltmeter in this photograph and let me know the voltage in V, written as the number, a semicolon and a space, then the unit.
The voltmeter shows 6.5; V
